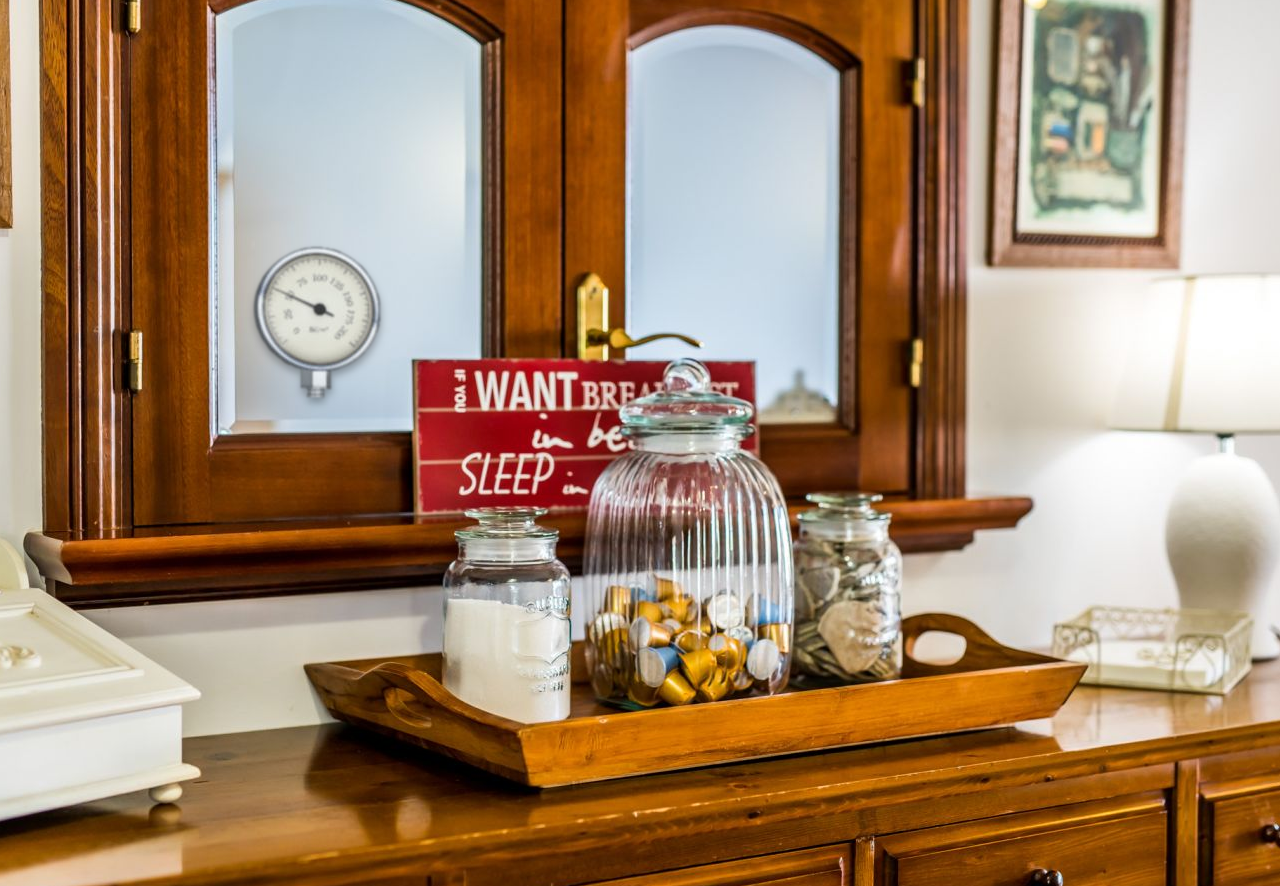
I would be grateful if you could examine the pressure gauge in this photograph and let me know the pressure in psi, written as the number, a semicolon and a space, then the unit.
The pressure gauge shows 50; psi
